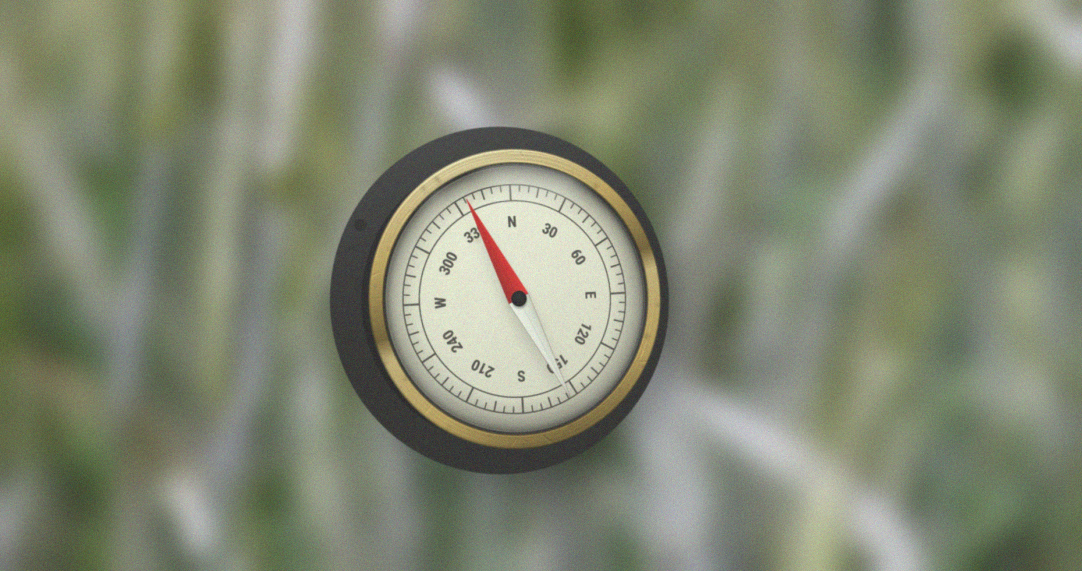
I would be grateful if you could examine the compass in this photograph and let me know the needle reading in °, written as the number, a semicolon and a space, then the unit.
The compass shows 335; °
